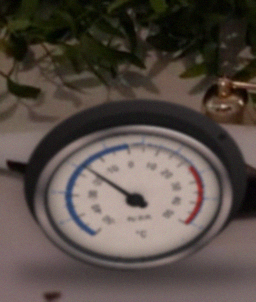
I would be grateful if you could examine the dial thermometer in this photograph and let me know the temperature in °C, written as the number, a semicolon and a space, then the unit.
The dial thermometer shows -15; °C
